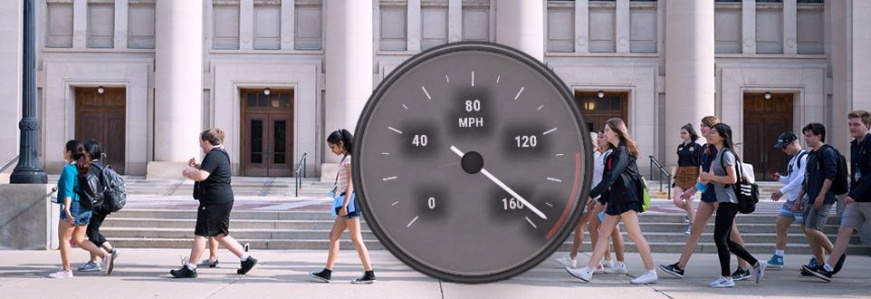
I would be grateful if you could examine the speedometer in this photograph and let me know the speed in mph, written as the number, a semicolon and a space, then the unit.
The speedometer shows 155; mph
